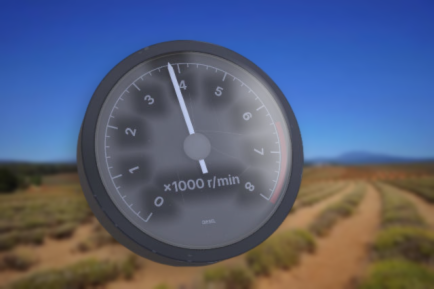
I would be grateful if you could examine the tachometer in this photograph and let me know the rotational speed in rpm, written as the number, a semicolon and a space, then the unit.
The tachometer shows 3800; rpm
